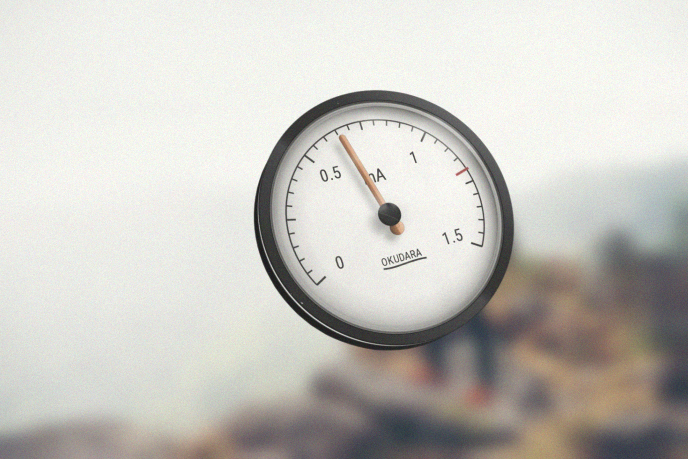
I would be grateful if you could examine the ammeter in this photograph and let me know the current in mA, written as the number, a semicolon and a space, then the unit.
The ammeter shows 0.65; mA
